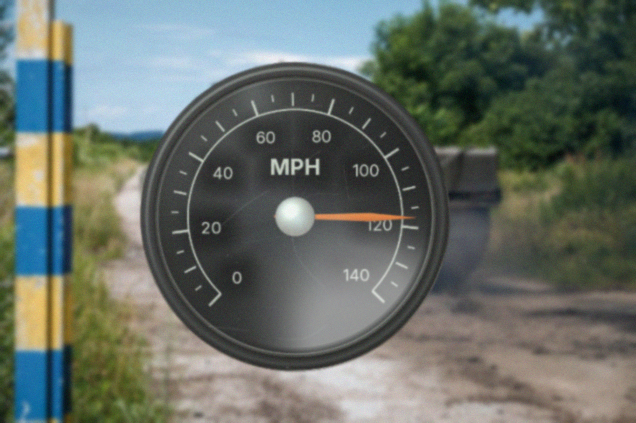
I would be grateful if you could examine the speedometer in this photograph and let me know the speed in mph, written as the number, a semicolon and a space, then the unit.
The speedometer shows 117.5; mph
